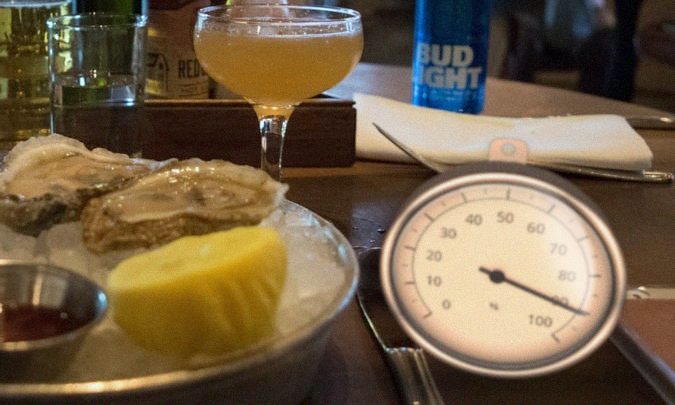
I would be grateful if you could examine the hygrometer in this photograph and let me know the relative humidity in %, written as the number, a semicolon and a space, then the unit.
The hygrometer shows 90; %
